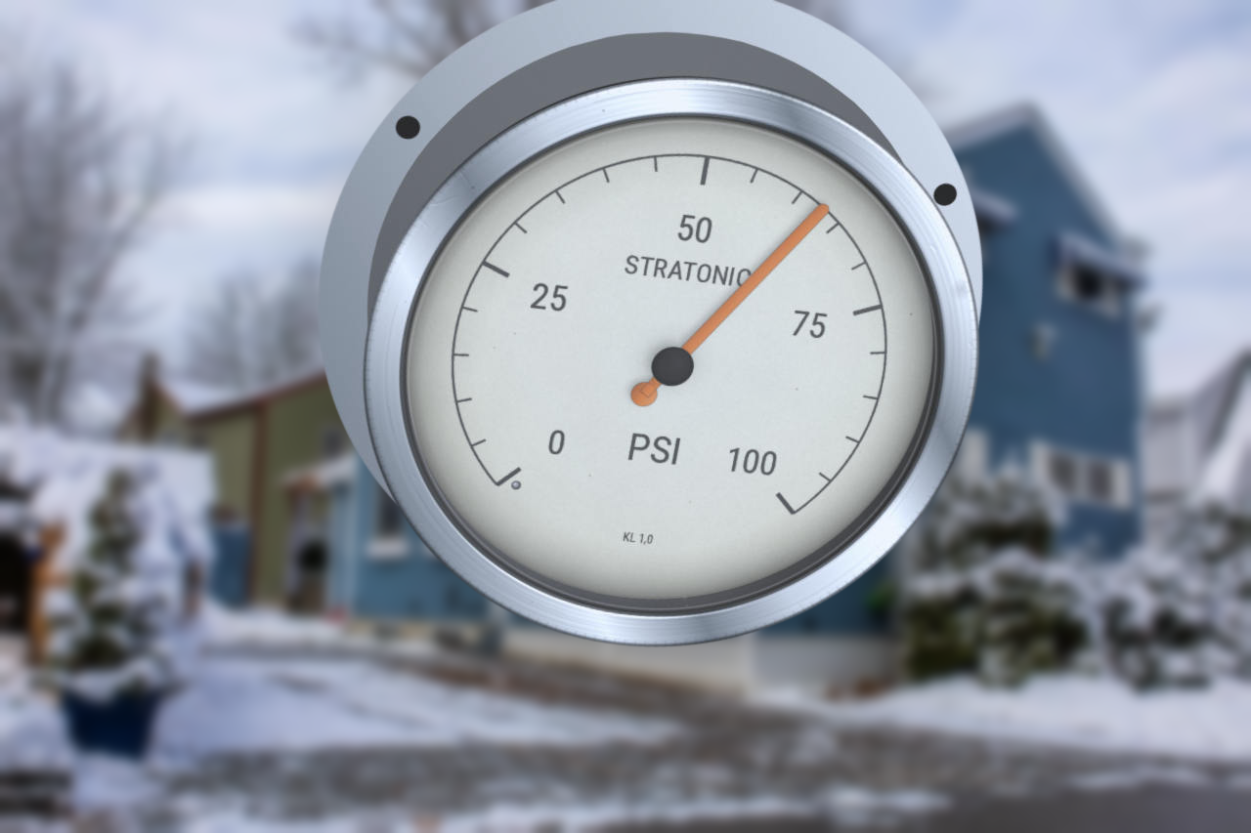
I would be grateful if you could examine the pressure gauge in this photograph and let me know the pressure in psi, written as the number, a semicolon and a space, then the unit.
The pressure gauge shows 62.5; psi
